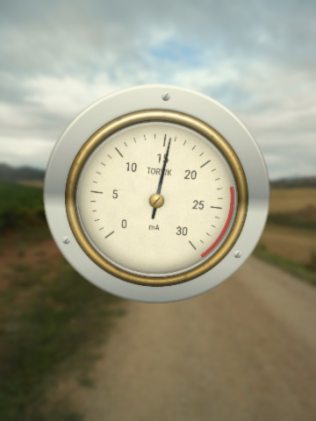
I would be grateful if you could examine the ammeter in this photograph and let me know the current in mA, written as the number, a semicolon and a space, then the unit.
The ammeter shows 15.5; mA
